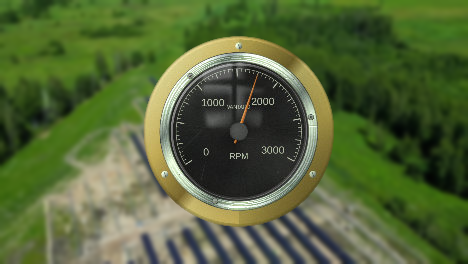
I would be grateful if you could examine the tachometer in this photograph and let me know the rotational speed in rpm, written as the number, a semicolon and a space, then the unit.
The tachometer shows 1750; rpm
